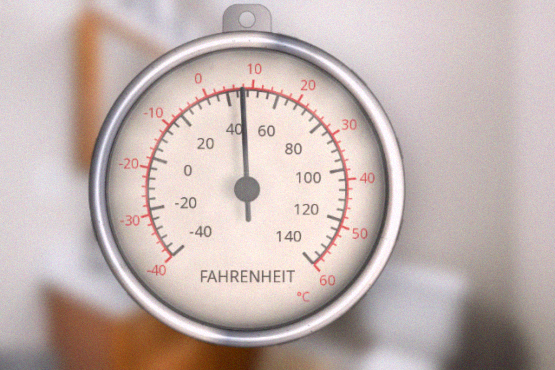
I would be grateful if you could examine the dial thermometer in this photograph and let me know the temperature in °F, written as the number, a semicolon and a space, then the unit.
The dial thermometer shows 46; °F
